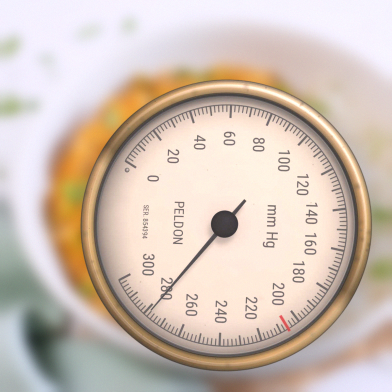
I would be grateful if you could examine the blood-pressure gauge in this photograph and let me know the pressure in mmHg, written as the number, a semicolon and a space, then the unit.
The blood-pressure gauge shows 278; mmHg
